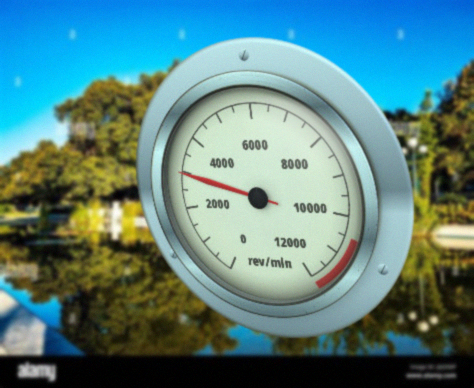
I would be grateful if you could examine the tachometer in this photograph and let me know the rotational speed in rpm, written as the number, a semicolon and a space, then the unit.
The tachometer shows 3000; rpm
